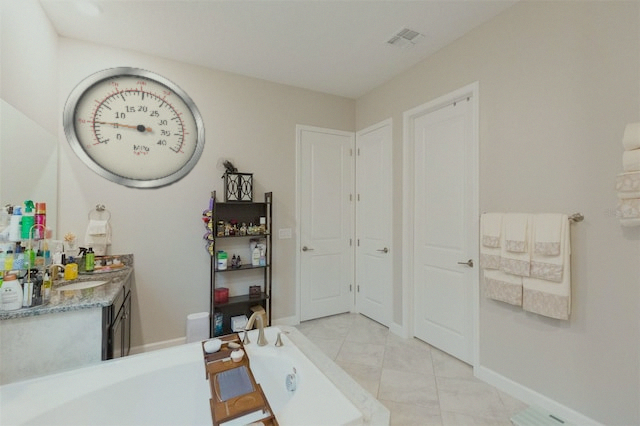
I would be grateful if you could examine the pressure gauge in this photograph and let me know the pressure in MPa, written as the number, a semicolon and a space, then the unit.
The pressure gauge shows 5; MPa
